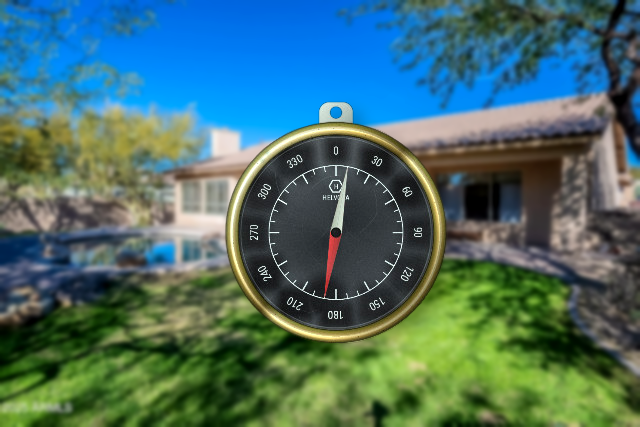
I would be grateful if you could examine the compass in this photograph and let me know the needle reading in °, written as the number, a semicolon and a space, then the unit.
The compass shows 190; °
